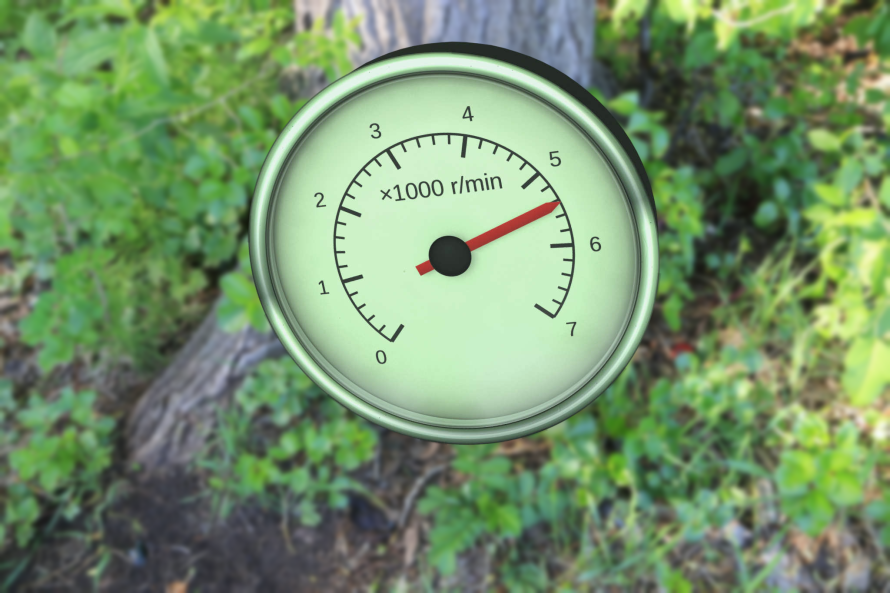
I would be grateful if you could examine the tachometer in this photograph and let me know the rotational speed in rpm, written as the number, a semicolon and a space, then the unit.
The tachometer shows 5400; rpm
